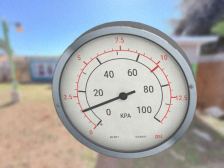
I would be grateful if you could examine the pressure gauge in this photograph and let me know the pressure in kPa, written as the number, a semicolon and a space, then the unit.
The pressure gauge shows 10; kPa
